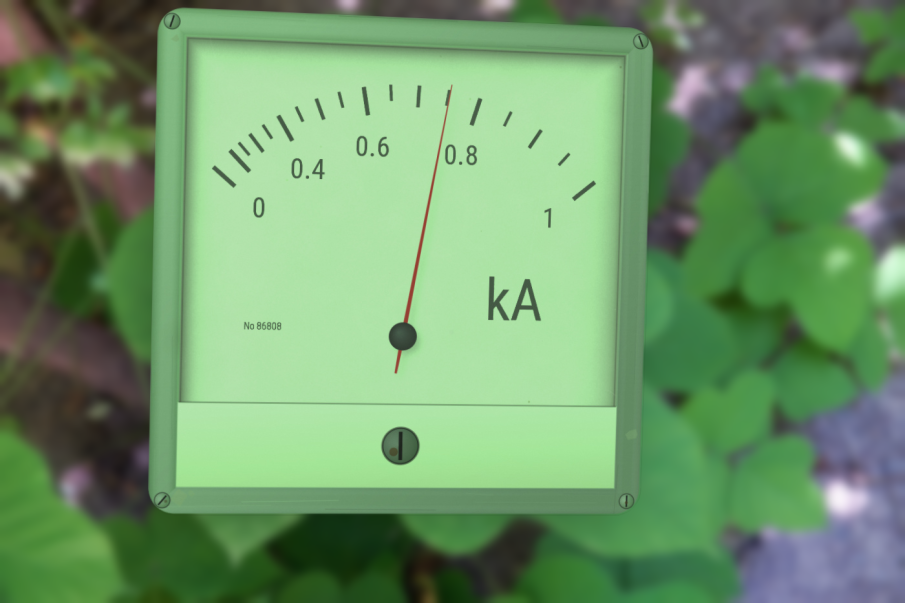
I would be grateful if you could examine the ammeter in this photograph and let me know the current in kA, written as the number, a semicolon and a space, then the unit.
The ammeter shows 0.75; kA
